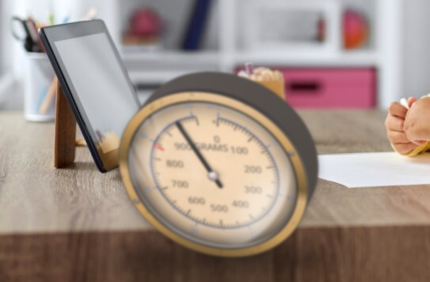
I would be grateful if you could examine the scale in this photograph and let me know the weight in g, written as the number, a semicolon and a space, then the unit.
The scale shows 950; g
